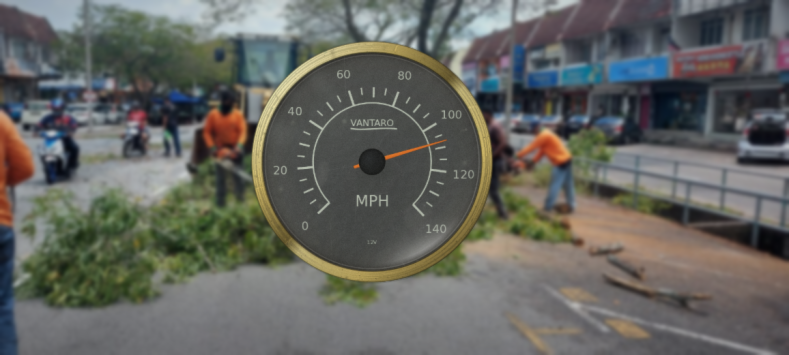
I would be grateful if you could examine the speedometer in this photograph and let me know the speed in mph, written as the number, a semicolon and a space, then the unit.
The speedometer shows 107.5; mph
